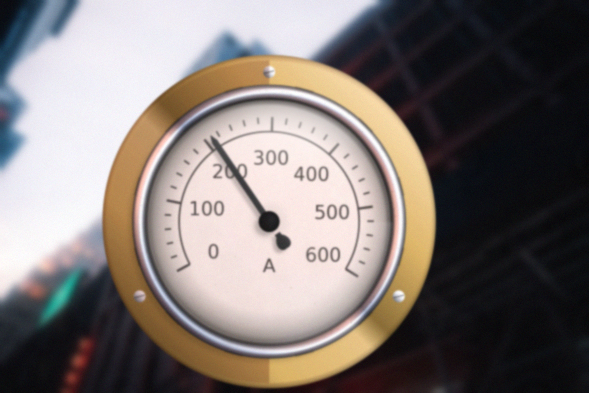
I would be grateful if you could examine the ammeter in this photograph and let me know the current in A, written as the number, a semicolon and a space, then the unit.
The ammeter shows 210; A
